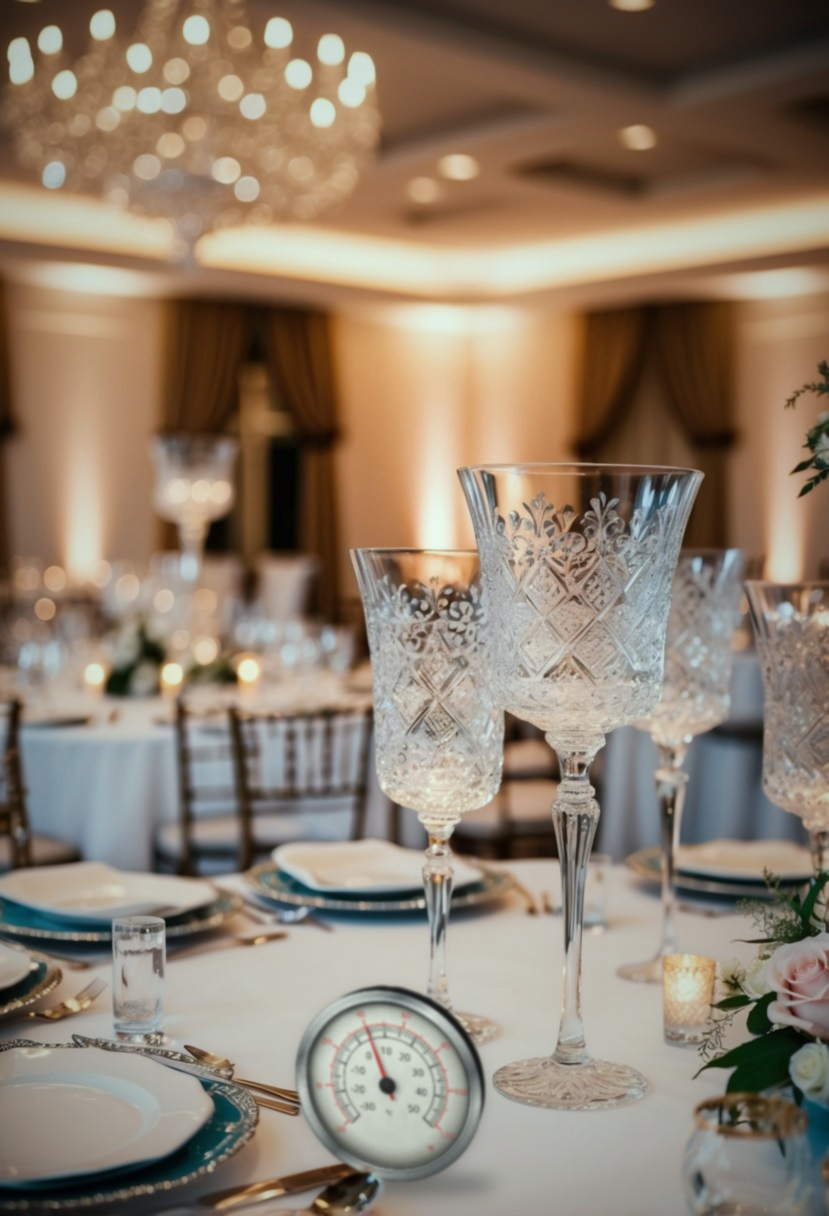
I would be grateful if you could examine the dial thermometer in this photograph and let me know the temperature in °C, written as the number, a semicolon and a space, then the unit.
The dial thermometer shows 5; °C
